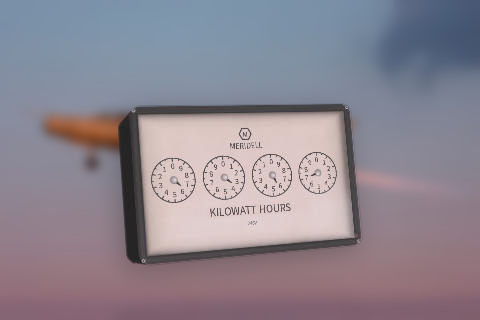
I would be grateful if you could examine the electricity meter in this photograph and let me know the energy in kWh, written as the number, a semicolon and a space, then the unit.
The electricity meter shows 6357; kWh
